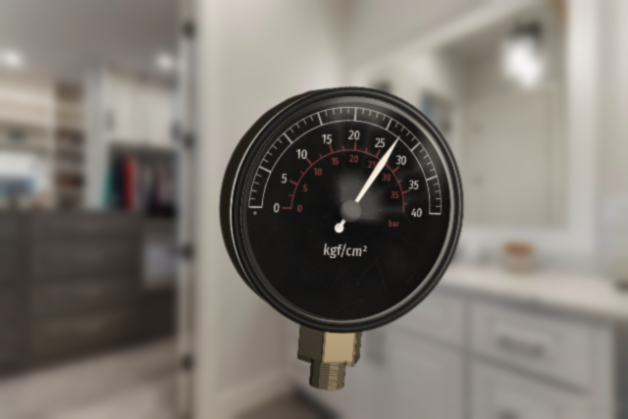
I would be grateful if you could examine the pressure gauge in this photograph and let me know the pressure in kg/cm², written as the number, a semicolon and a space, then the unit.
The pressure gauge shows 27; kg/cm²
